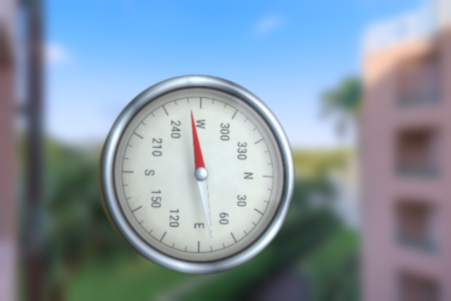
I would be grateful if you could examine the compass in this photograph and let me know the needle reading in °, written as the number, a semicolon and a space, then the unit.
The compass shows 260; °
